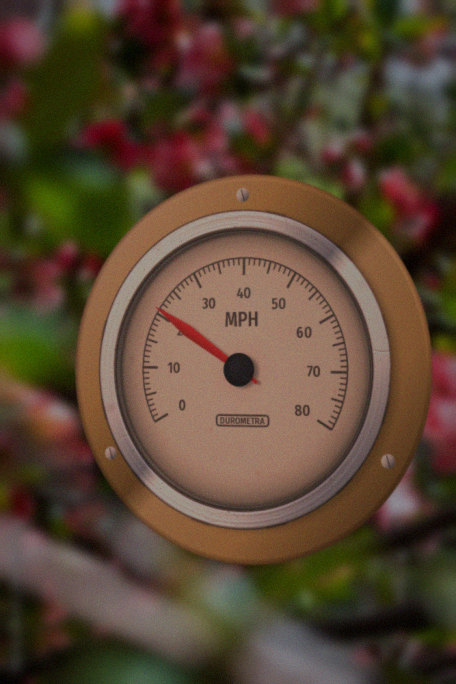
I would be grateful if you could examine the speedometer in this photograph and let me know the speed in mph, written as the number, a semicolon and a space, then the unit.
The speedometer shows 21; mph
